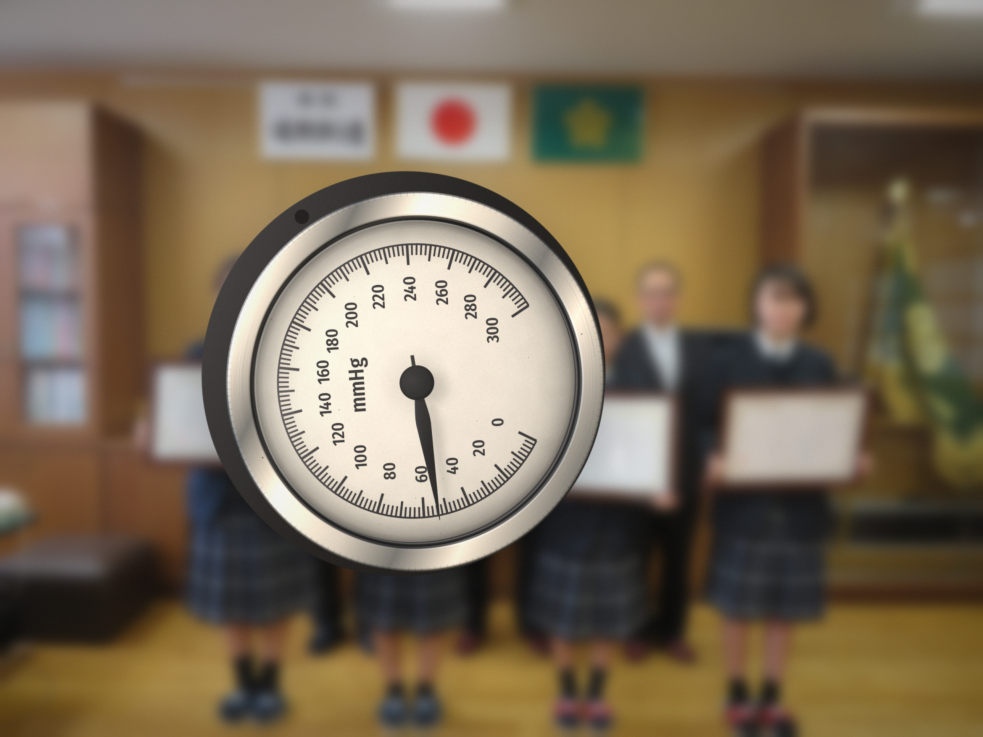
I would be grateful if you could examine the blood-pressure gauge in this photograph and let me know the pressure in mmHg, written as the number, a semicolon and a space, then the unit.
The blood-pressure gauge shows 54; mmHg
